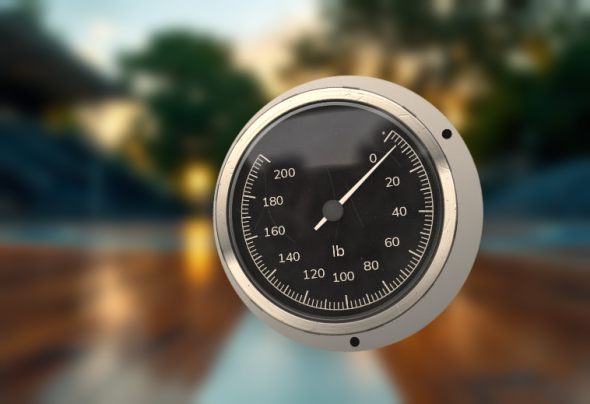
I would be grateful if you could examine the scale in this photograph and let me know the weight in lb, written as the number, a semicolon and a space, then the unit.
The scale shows 6; lb
